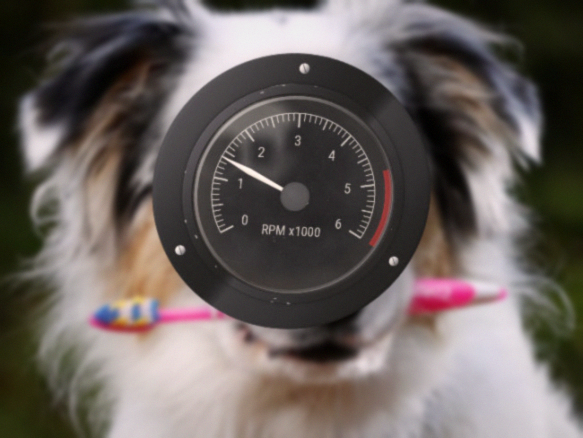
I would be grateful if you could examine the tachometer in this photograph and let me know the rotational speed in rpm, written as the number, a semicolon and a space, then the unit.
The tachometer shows 1400; rpm
